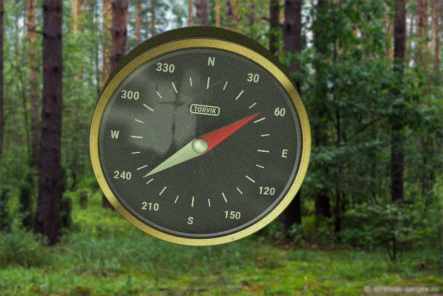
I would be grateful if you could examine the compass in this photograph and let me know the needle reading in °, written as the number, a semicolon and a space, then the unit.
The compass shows 52.5; °
